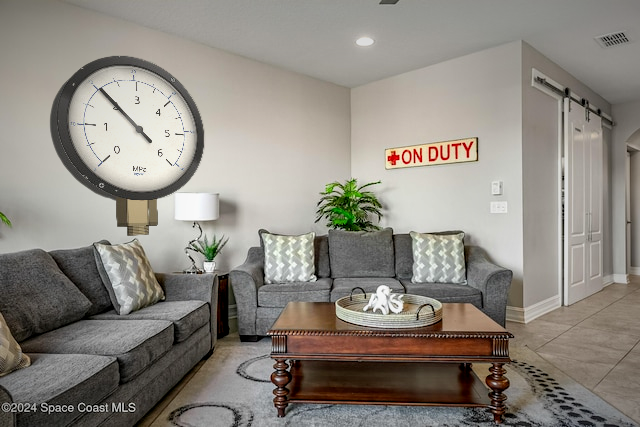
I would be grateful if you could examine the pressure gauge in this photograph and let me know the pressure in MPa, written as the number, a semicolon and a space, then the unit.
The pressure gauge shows 2; MPa
